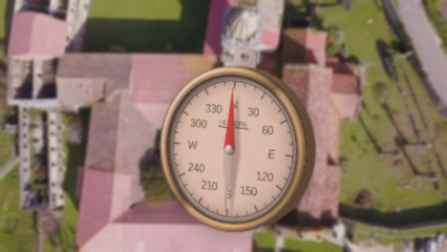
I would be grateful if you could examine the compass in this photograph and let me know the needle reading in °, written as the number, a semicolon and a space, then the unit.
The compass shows 0; °
